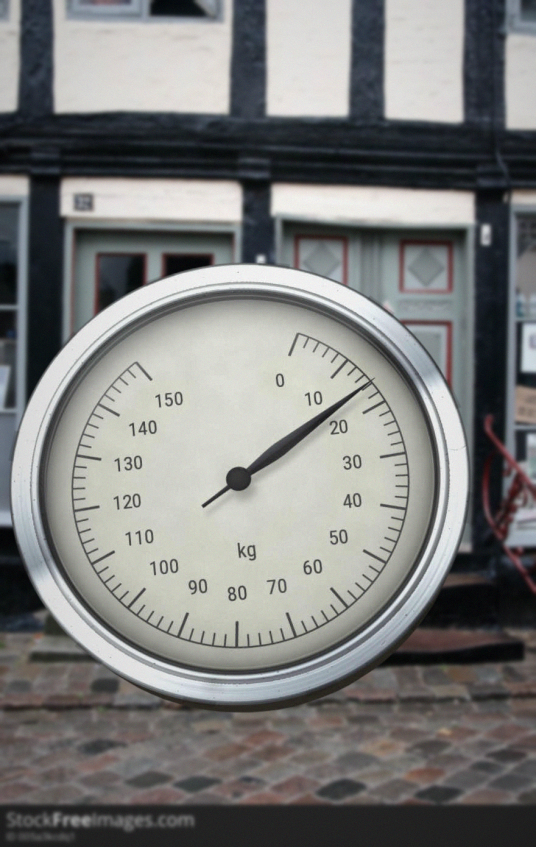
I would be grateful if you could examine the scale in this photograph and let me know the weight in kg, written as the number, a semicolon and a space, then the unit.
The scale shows 16; kg
